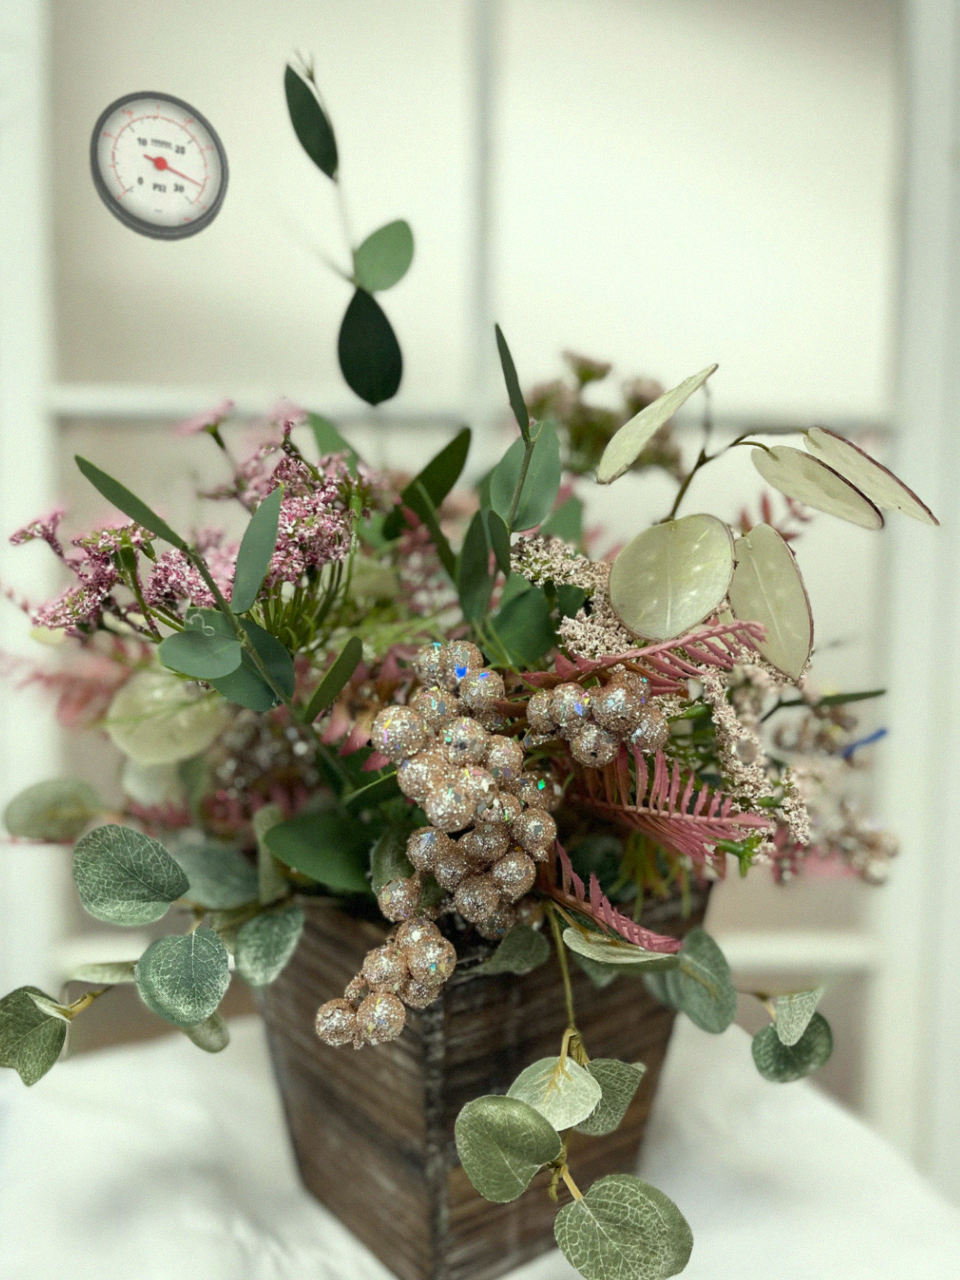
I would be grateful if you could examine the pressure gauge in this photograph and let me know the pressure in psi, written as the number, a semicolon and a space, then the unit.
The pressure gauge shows 27; psi
